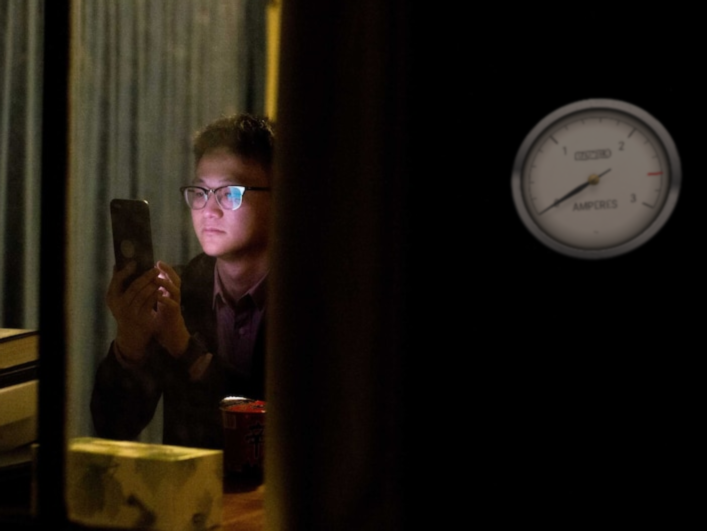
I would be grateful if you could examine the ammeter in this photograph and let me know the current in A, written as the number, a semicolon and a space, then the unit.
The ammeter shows 0; A
